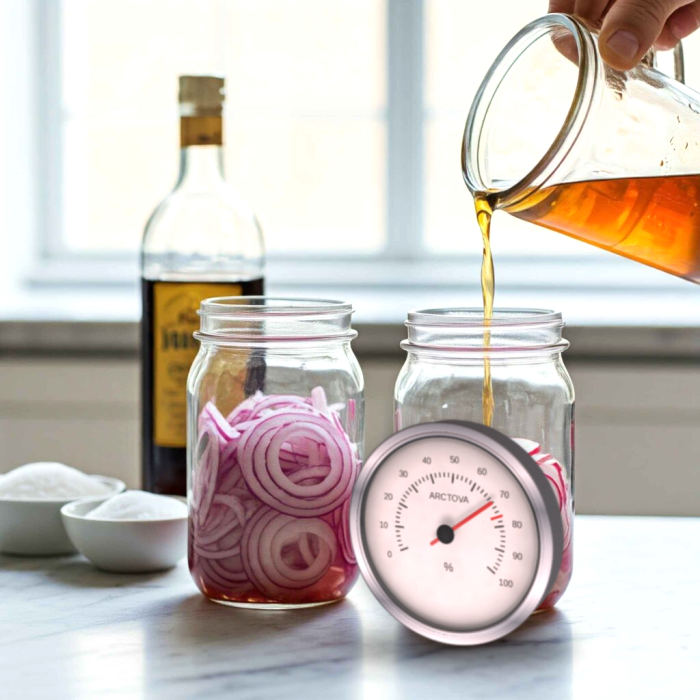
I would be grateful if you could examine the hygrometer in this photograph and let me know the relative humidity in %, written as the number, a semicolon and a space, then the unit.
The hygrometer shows 70; %
